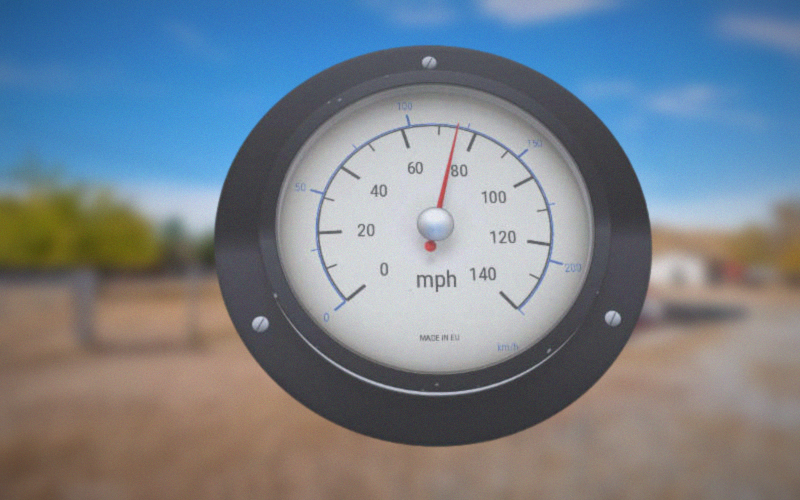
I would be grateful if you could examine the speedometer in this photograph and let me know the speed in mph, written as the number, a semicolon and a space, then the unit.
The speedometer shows 75; mph
